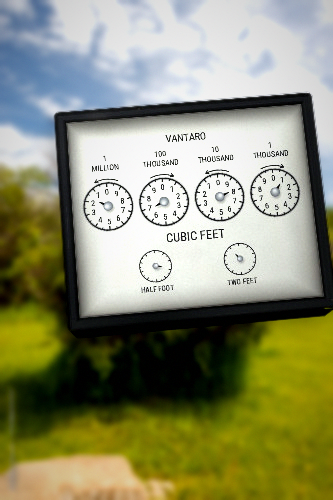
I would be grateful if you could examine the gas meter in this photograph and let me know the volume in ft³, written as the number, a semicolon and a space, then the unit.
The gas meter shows 168100; ft³
